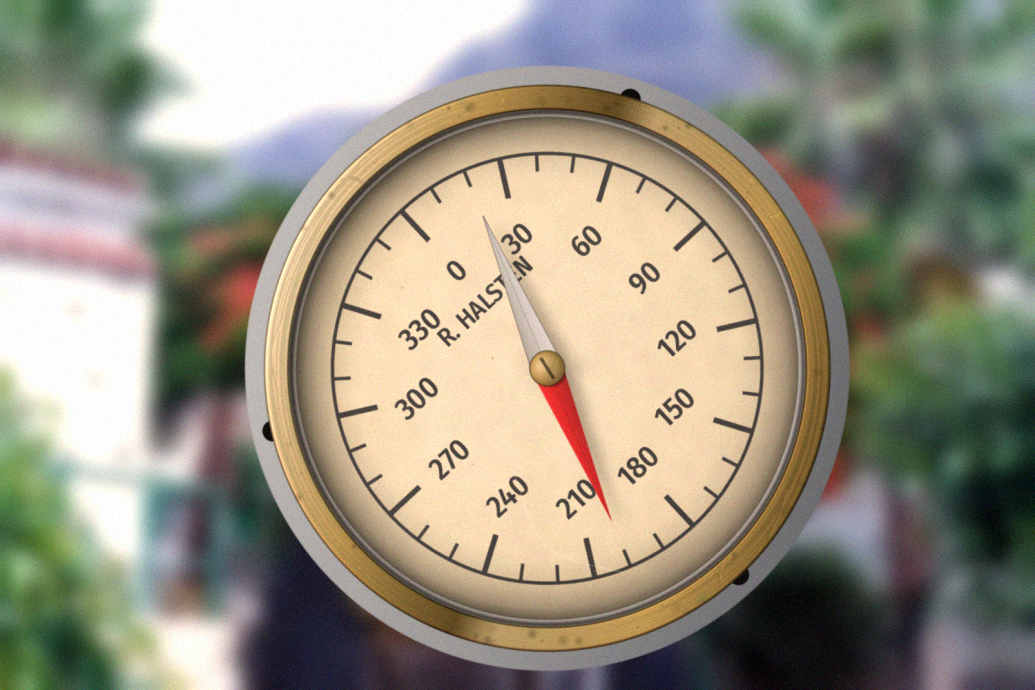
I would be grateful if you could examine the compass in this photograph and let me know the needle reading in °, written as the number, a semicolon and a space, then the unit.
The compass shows 200; °
